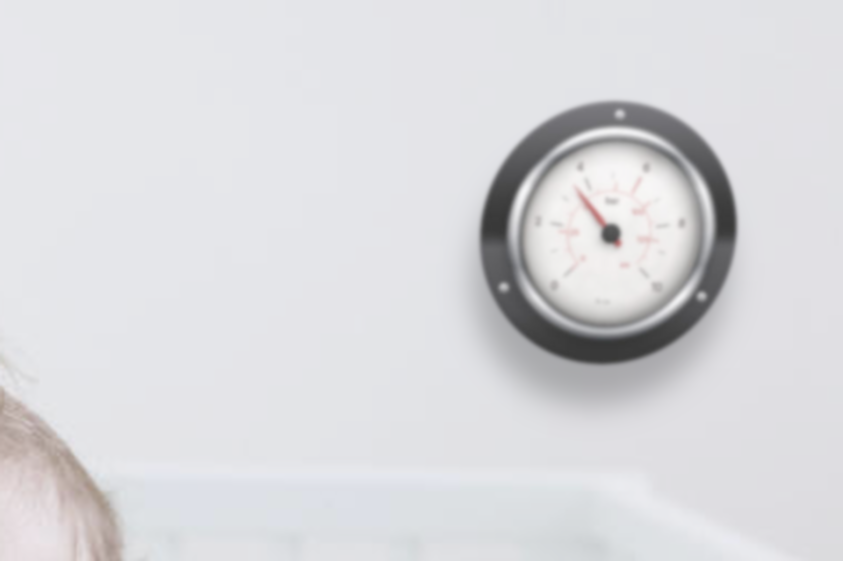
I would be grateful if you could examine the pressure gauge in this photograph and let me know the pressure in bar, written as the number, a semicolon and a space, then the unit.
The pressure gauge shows 3.5; bar
